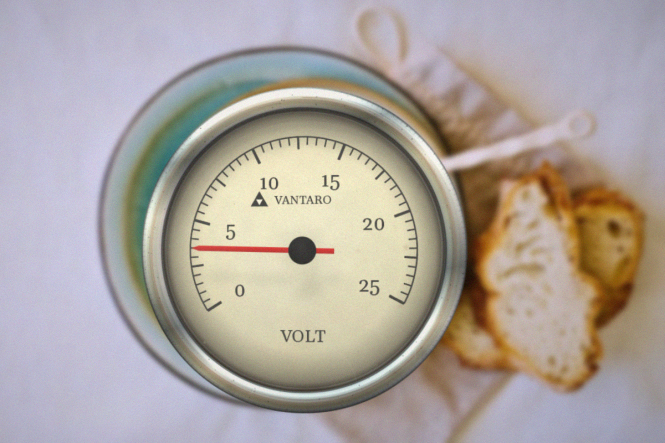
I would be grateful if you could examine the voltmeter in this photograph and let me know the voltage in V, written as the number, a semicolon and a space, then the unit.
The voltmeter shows 3.5; V
